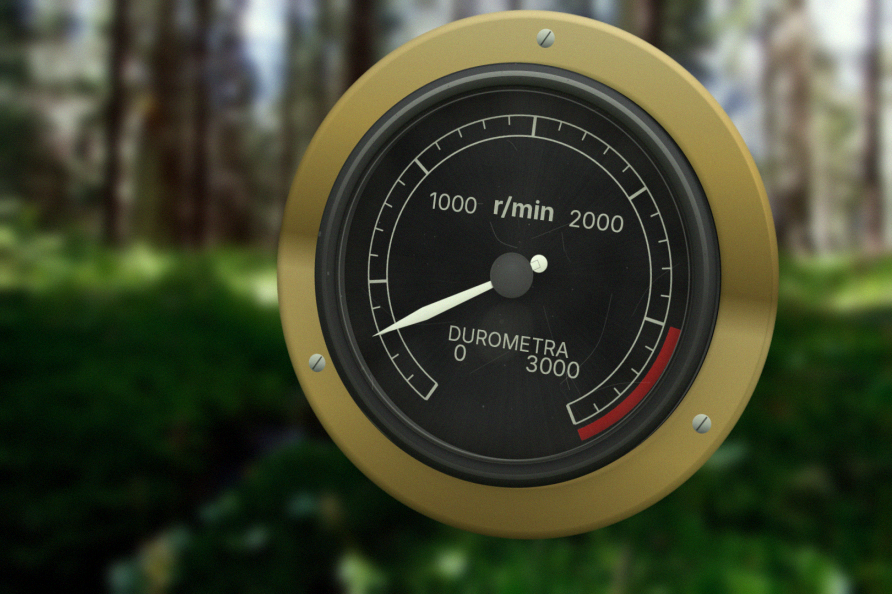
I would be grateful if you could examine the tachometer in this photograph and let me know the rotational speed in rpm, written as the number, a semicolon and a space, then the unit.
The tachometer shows 300; rpm
